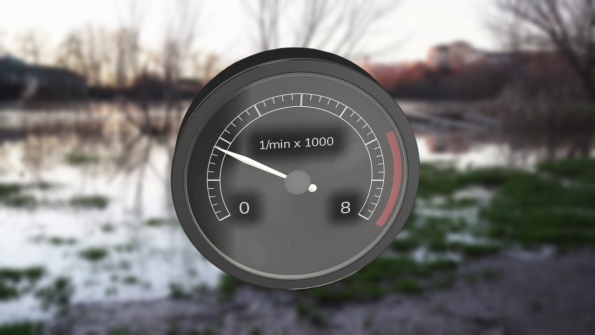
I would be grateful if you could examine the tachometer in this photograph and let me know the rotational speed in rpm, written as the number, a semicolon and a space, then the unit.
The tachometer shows 1800; rpm
